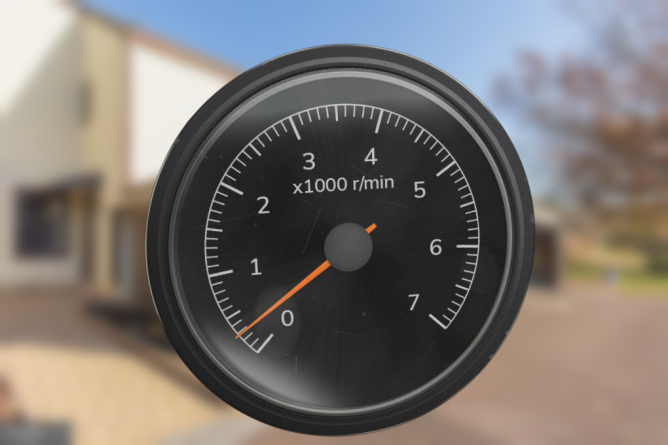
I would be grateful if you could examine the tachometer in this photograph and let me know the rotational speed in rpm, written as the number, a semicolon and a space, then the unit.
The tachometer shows 300; rpm
